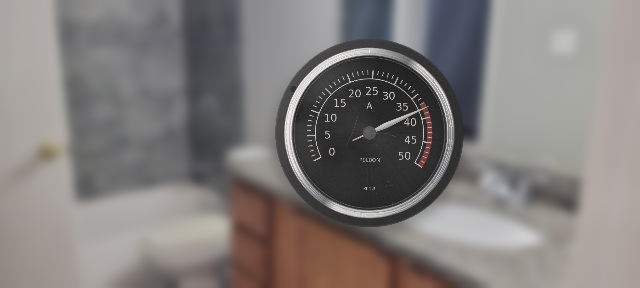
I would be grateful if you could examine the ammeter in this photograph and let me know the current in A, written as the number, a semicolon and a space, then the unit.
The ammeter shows 38; A
